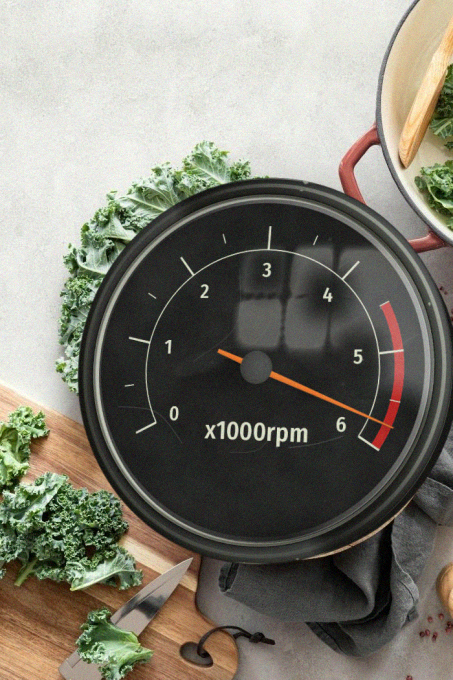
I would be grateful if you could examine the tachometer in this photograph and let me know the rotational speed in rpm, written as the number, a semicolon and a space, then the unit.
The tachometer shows 5750; rpm
